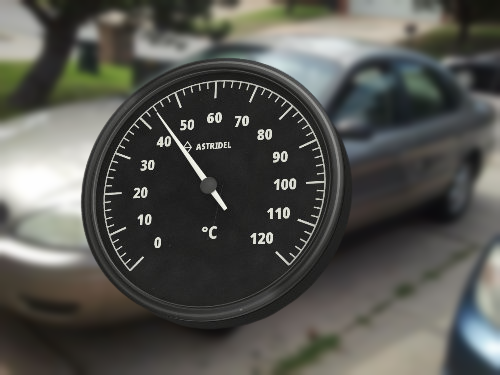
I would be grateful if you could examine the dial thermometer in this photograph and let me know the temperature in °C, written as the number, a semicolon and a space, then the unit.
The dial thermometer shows 44; °C
